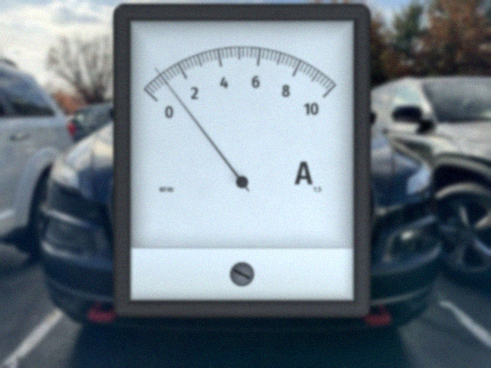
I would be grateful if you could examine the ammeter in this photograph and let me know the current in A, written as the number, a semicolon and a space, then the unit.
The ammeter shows 1; A
